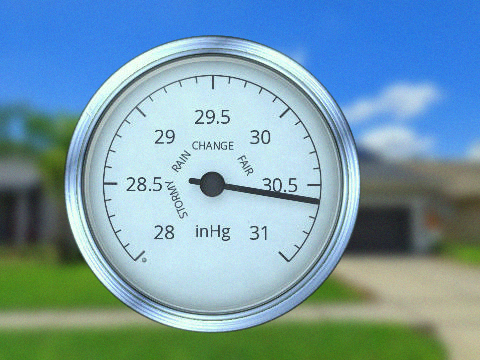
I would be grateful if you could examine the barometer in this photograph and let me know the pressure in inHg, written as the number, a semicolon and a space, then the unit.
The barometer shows 30.6; inHg
